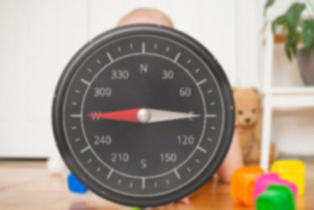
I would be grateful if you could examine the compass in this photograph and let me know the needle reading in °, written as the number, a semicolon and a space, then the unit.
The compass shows 270; °
